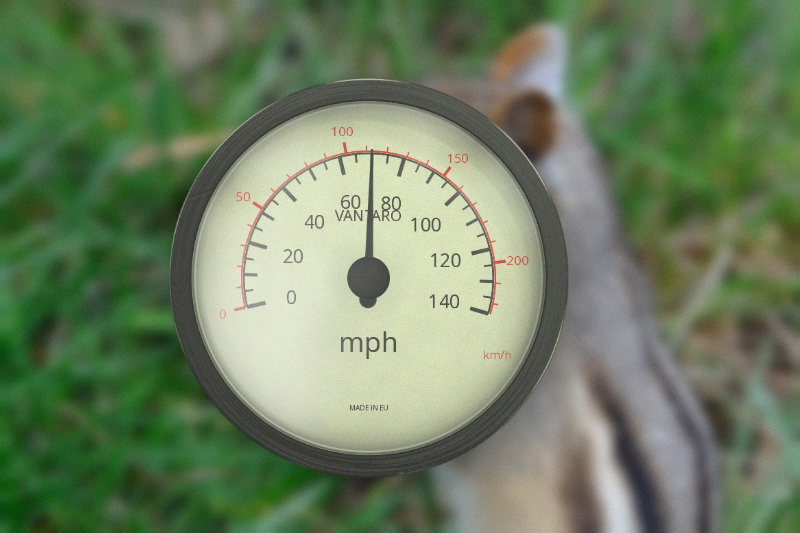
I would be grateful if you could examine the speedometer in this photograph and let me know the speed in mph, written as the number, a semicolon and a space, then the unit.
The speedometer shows 70; mph
